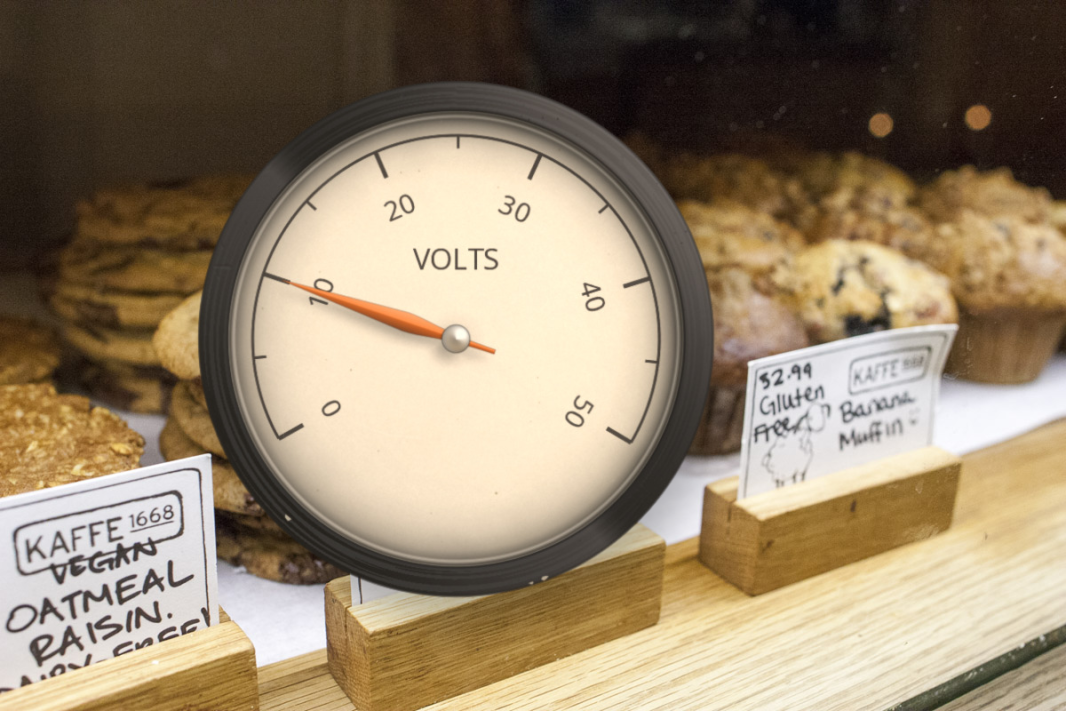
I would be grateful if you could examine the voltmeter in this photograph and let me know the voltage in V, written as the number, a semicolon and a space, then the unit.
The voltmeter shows 10; V
